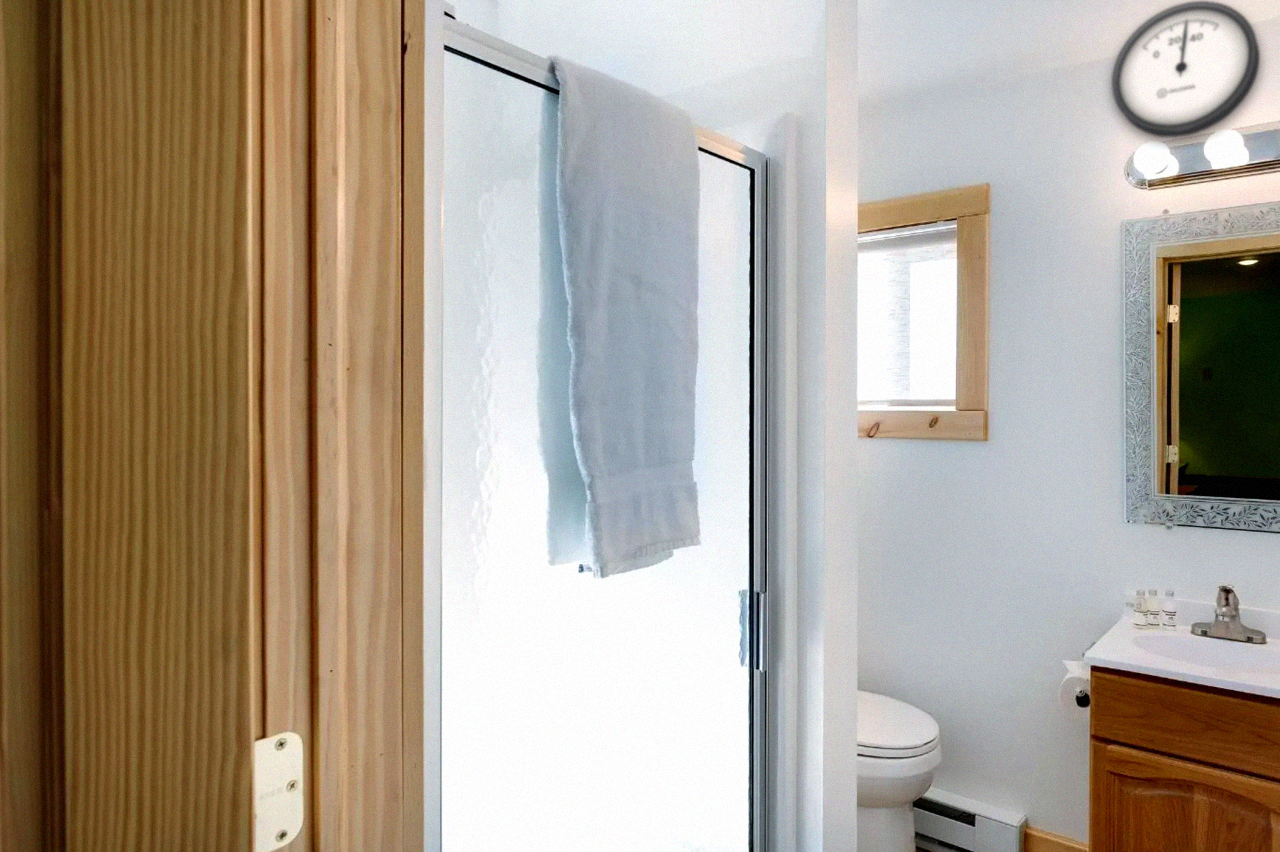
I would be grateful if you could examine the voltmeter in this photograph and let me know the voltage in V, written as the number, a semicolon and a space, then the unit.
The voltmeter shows 30; V
